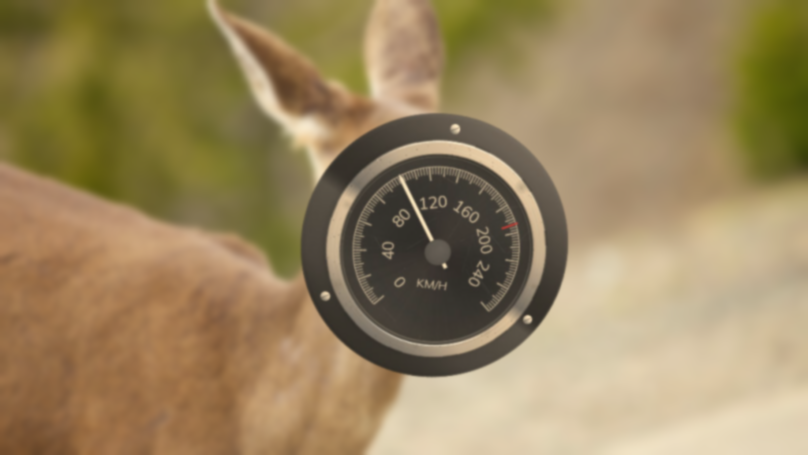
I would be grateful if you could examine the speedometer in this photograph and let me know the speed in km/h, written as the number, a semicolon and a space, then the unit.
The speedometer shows 100; km/h
